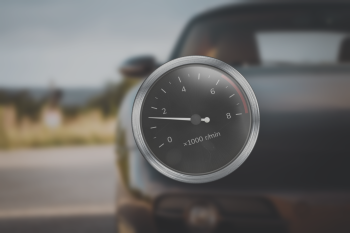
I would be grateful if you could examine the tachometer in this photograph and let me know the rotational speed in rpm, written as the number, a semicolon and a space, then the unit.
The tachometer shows 1500; rpm
